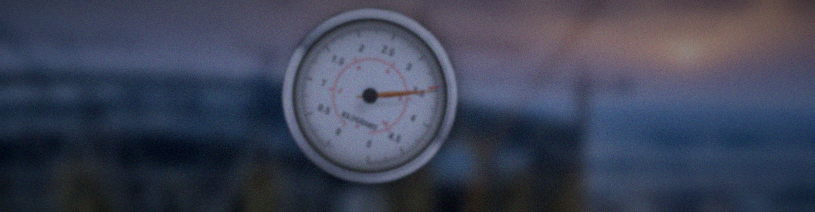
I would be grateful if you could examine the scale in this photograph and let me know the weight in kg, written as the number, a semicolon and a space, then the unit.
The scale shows 3.5; kg
